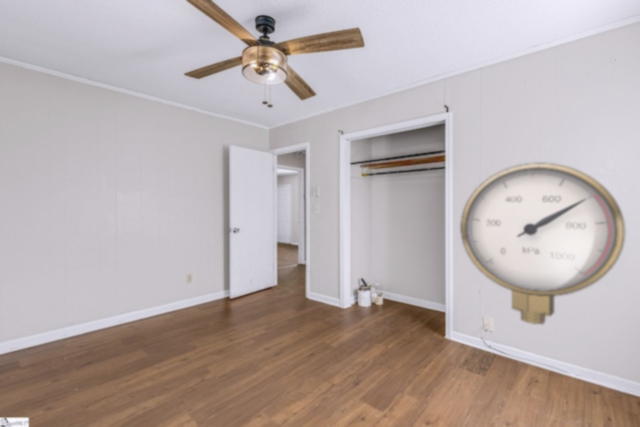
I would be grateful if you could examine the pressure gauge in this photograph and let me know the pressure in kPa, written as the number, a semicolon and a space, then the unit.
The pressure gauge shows 700; kPa
